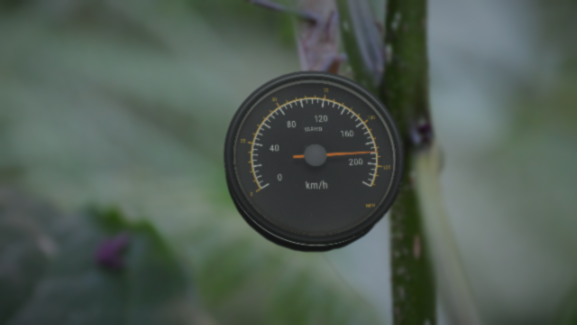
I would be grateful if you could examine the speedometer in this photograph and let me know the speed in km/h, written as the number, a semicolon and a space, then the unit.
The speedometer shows 190; km/h
